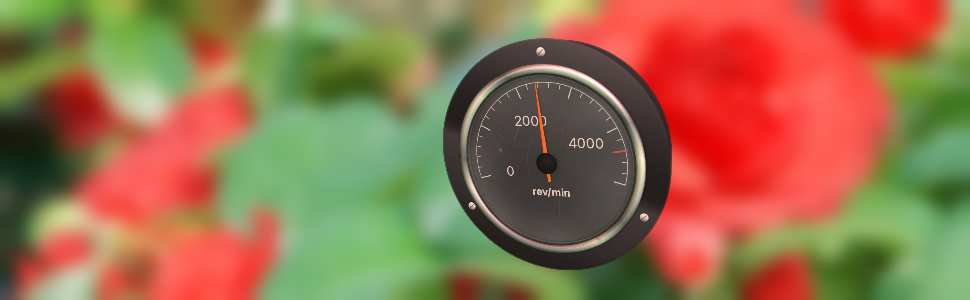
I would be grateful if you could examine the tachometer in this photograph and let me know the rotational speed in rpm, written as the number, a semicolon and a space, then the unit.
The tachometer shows 2400; rpm
